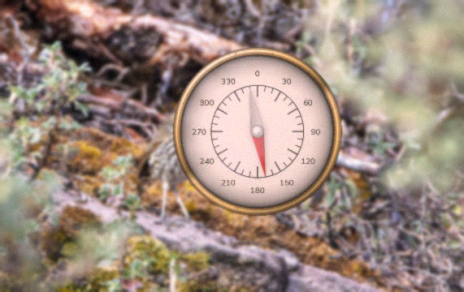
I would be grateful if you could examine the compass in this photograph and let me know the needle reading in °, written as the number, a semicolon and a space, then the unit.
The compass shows 170; °
